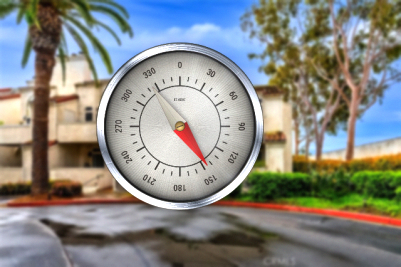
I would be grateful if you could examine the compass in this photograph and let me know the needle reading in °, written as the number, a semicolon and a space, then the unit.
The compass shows 145; °
